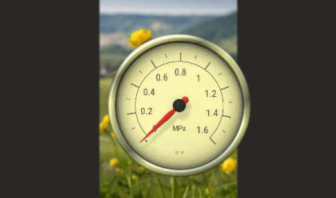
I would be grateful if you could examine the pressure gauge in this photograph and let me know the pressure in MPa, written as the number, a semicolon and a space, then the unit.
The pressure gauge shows 0; MPa
